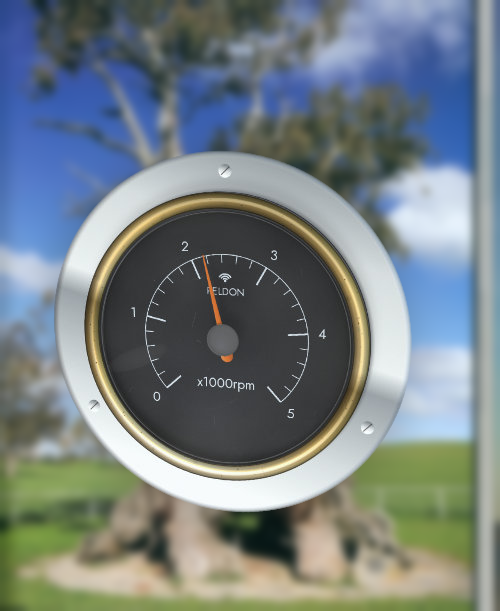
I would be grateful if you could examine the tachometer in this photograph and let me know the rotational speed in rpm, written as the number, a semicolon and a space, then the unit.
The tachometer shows 2200; rpm
